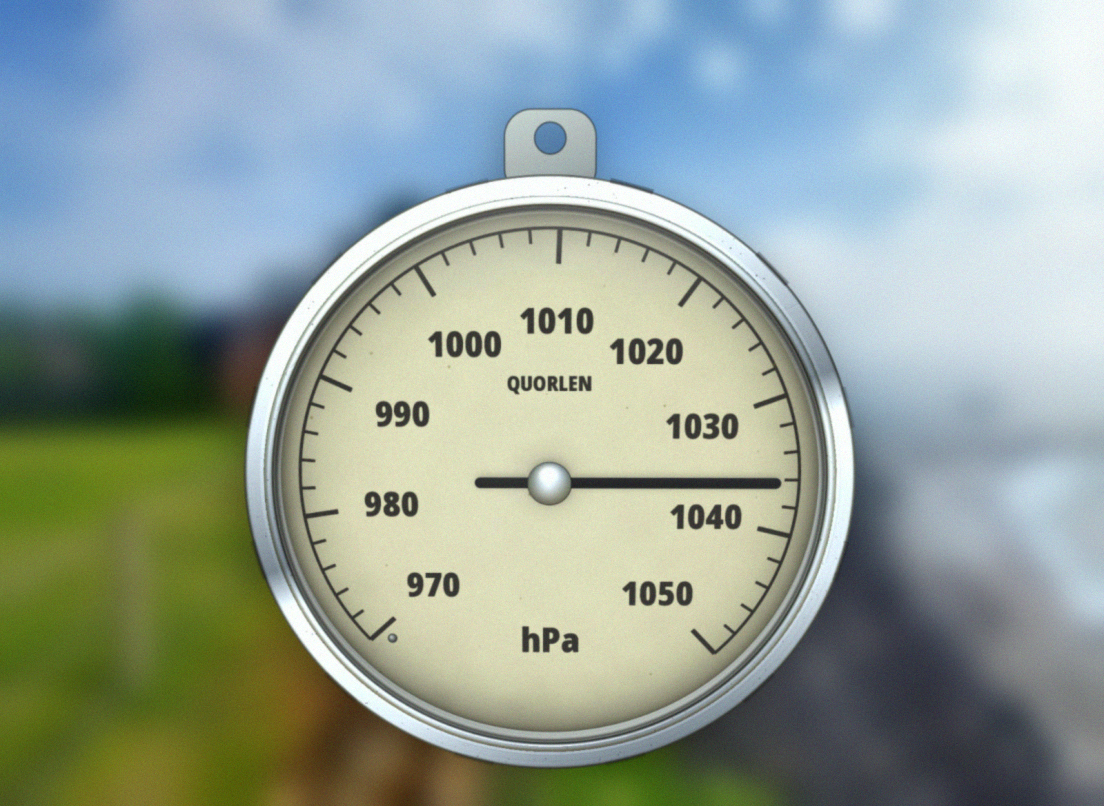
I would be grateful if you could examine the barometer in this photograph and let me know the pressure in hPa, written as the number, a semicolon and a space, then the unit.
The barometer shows 1036; hPa
